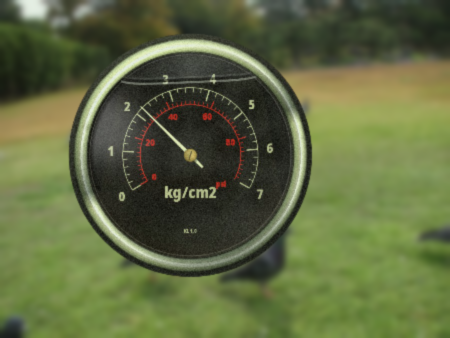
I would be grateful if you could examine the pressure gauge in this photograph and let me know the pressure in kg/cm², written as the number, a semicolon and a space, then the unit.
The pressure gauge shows 2.2; kg/cm²
